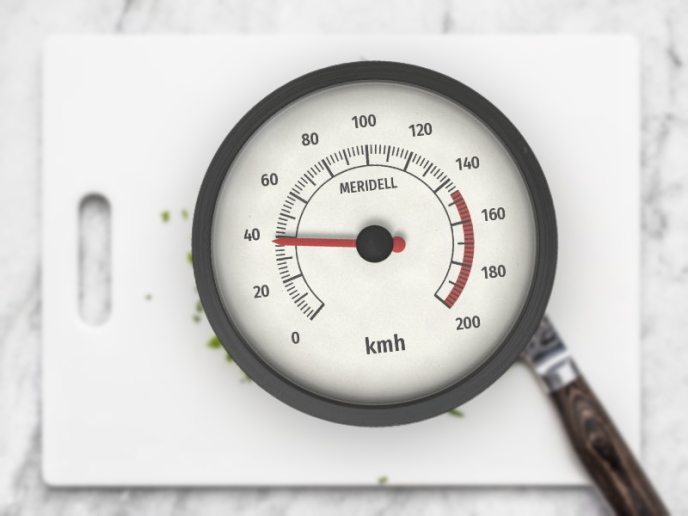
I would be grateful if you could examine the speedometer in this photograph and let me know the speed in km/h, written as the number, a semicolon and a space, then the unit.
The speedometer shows 38; km/h
